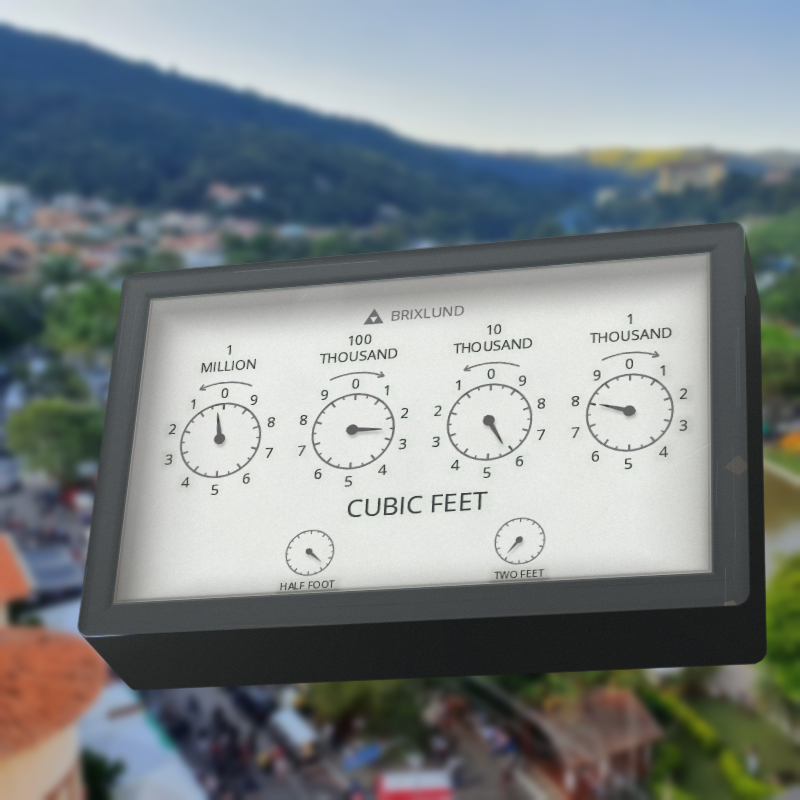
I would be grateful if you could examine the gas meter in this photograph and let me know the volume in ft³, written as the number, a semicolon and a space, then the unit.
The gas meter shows 25800; ft³
